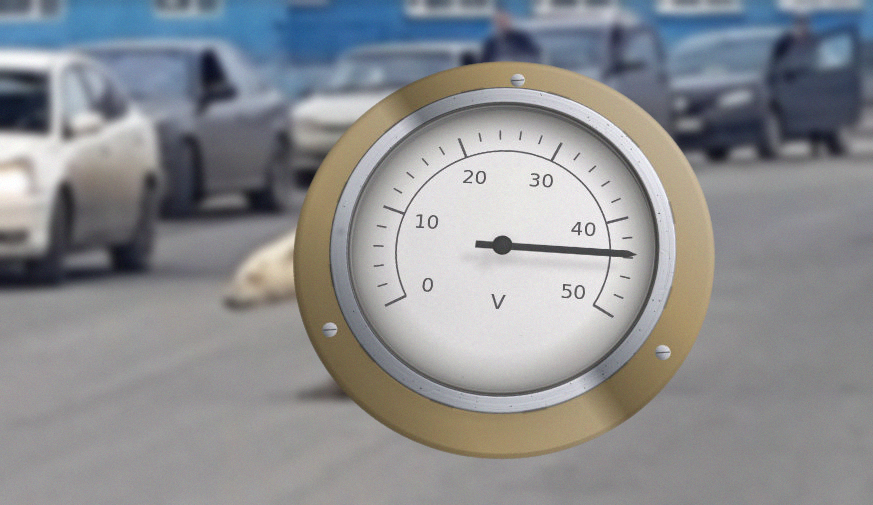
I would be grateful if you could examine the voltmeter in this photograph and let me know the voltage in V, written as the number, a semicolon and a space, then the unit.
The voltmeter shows 44; V
